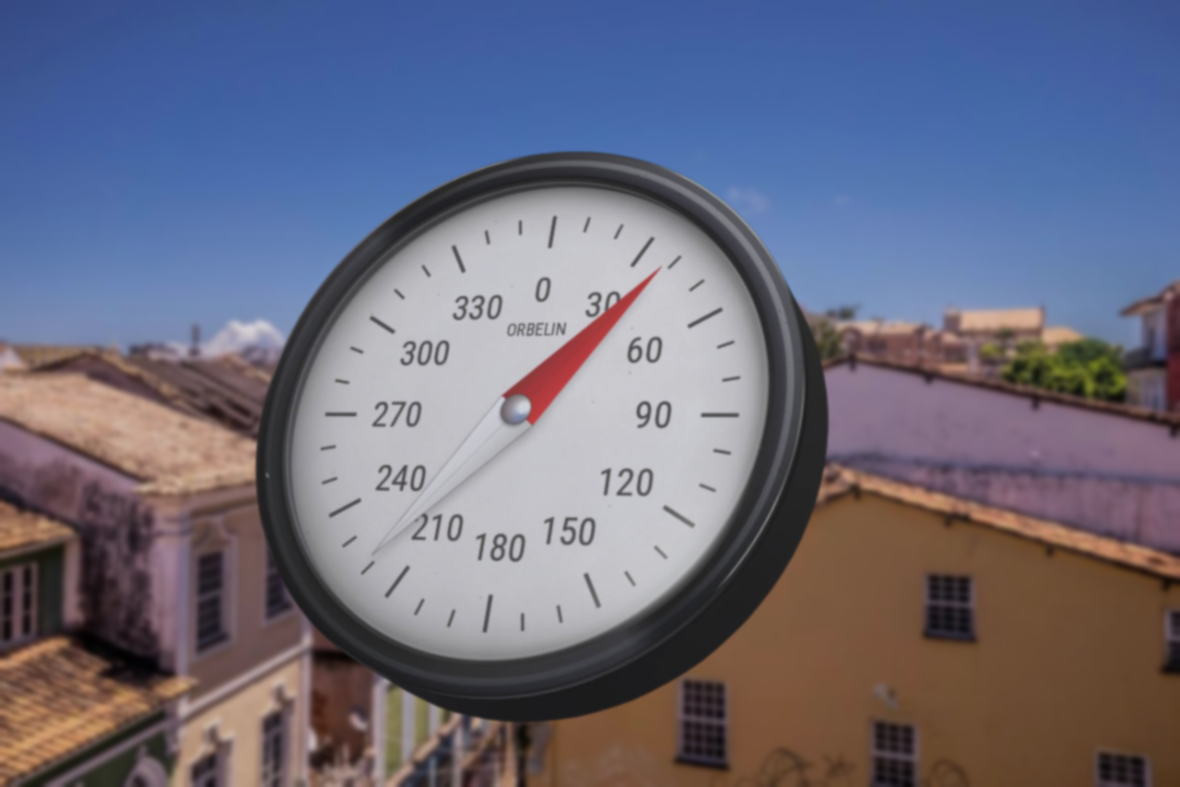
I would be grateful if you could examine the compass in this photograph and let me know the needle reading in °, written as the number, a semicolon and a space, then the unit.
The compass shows 40; °
